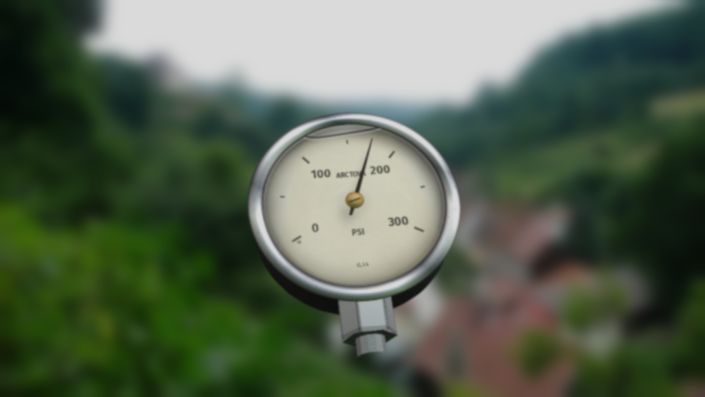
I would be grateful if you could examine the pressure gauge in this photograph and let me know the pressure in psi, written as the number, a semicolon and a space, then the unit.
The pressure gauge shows 175; psi
